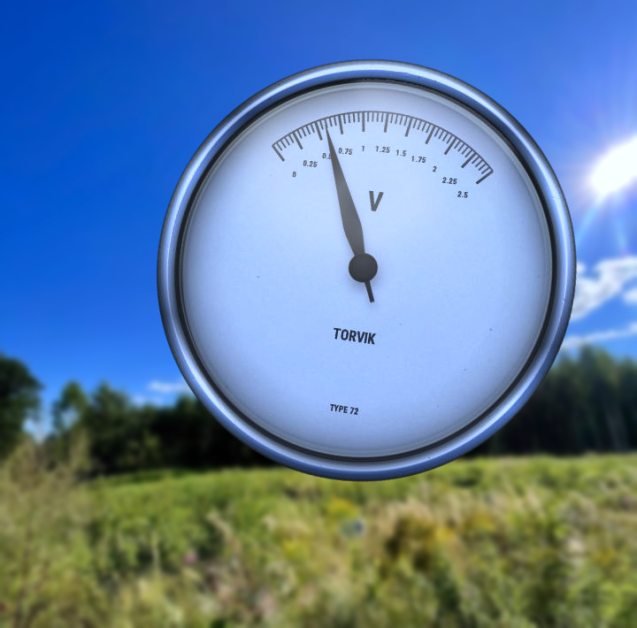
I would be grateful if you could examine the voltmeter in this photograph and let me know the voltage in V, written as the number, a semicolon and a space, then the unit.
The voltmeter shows 0.6; V
